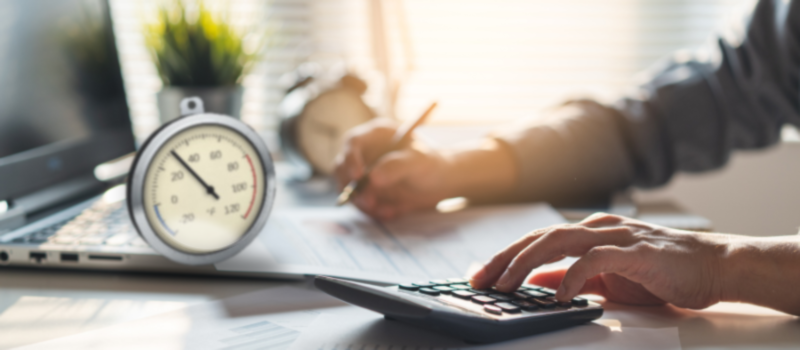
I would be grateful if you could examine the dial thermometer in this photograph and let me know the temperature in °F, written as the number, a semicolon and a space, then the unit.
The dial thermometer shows 30; °F
